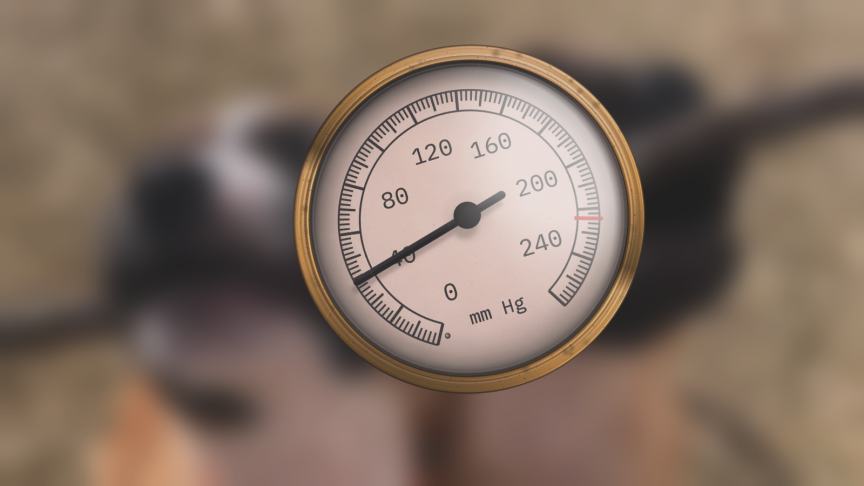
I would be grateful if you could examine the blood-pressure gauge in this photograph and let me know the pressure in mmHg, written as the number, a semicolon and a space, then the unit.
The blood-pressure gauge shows 40; mmHg
